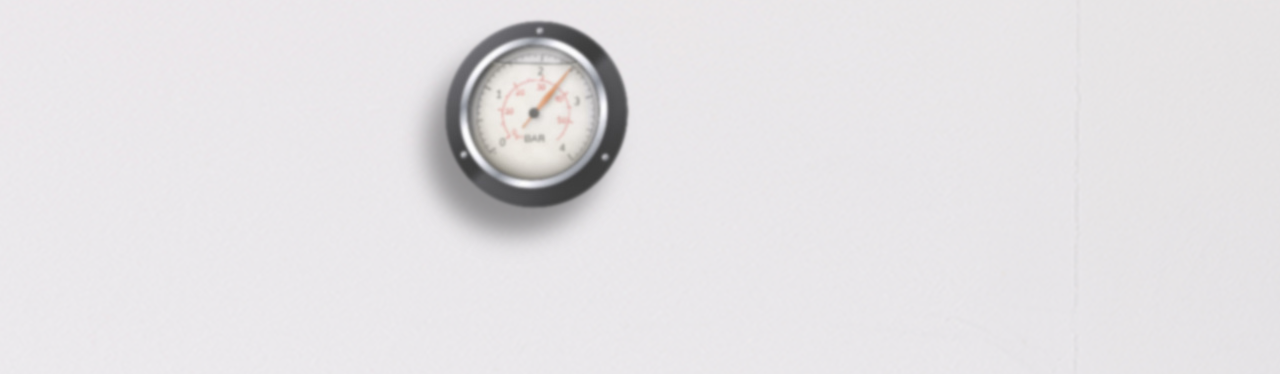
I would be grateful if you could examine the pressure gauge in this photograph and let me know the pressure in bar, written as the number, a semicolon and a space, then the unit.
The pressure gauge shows 2.5; bar
